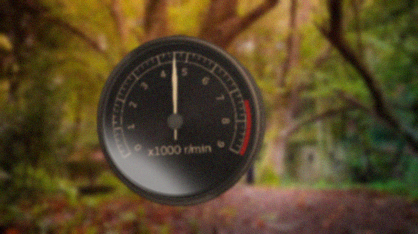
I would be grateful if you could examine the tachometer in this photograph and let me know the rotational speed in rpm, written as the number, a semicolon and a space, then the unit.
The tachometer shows 4600; rpm
